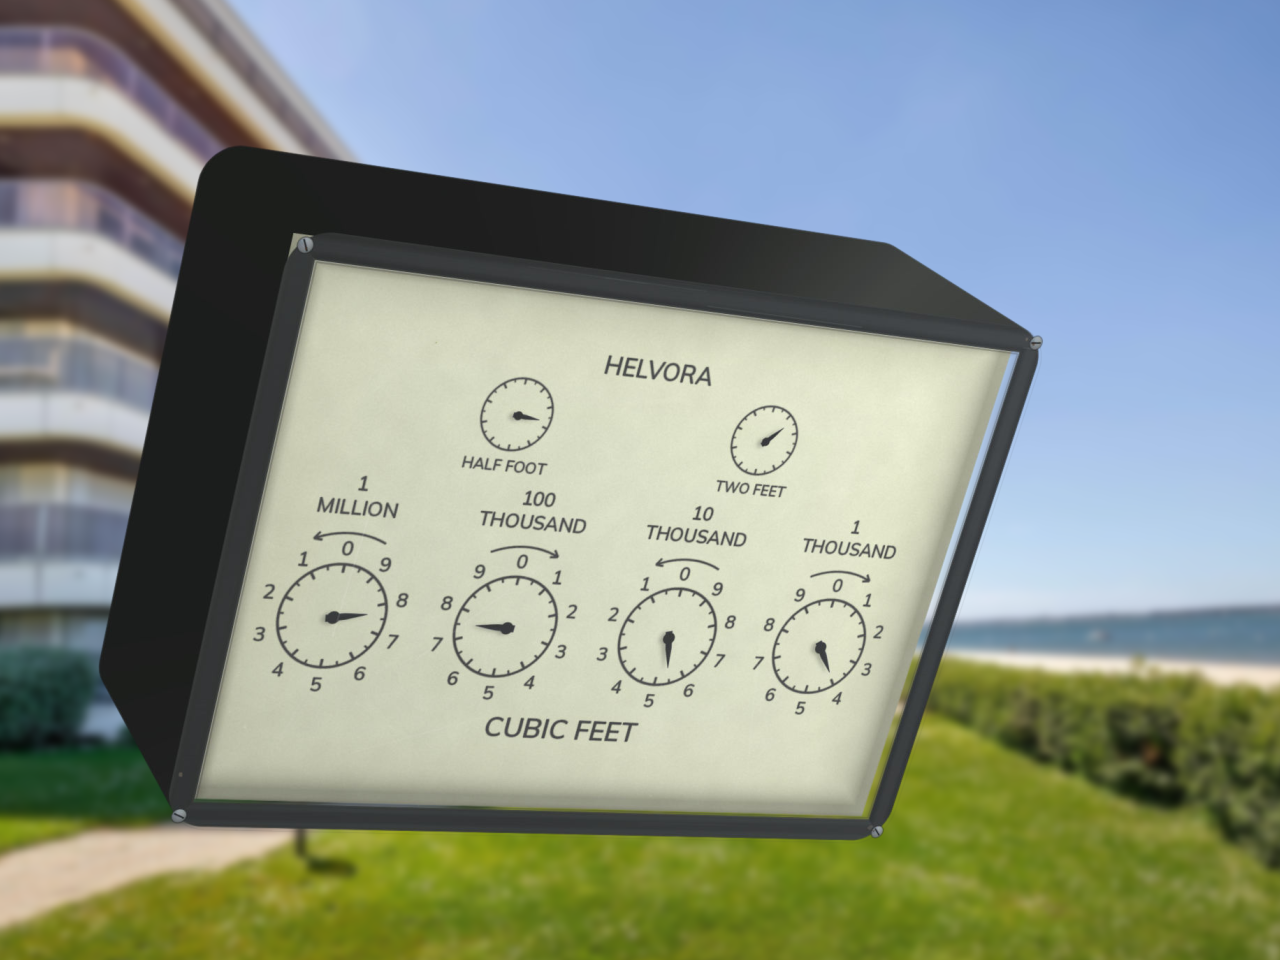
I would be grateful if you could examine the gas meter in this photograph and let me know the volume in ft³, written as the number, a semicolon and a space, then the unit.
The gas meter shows 775400; ft³
